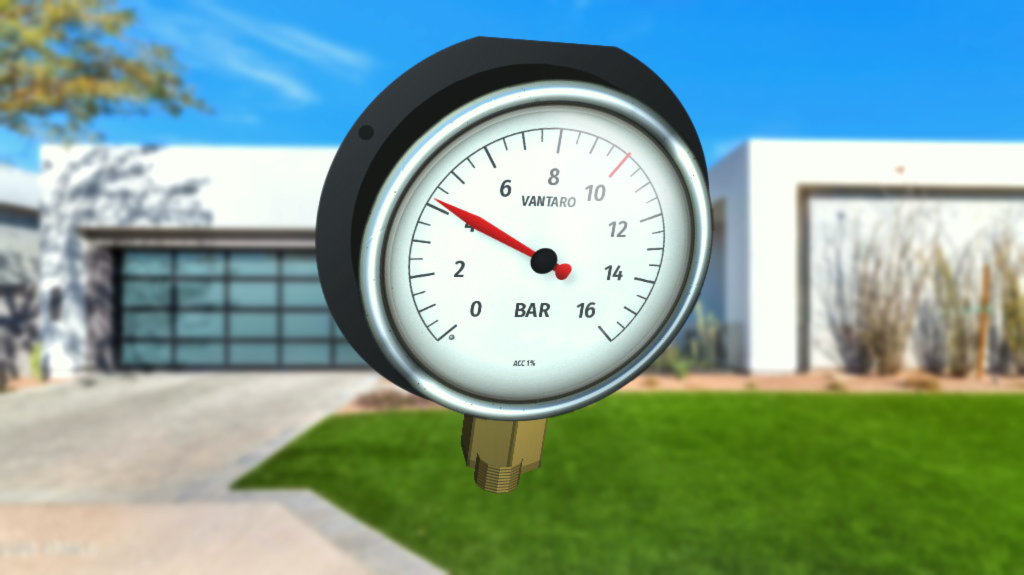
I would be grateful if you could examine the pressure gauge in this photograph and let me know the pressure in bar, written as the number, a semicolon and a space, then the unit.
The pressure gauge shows 4.25; bar
